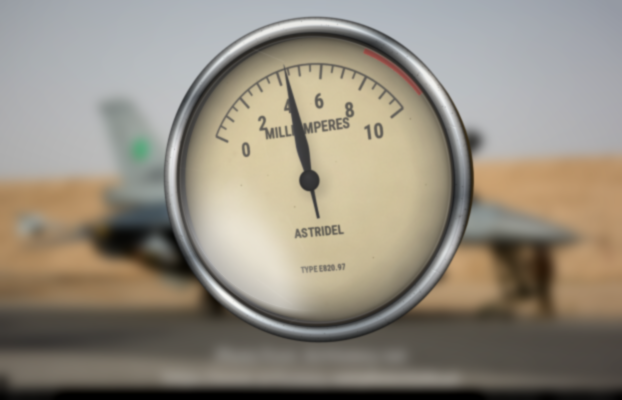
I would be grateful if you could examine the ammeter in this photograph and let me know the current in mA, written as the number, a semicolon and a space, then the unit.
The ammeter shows 4.5; mA
